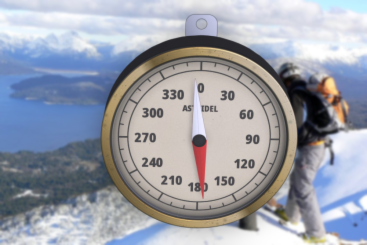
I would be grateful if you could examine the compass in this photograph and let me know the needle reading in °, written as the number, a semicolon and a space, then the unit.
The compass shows 175; °
